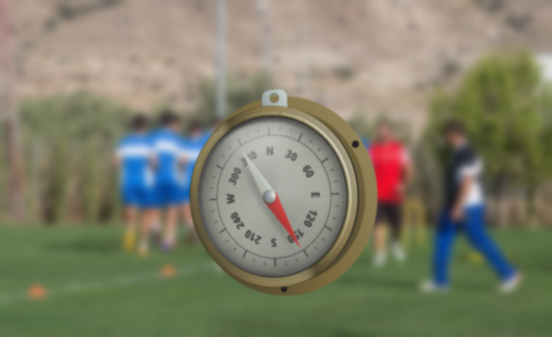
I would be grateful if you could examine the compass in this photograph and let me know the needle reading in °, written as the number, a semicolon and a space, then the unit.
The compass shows 150; °
